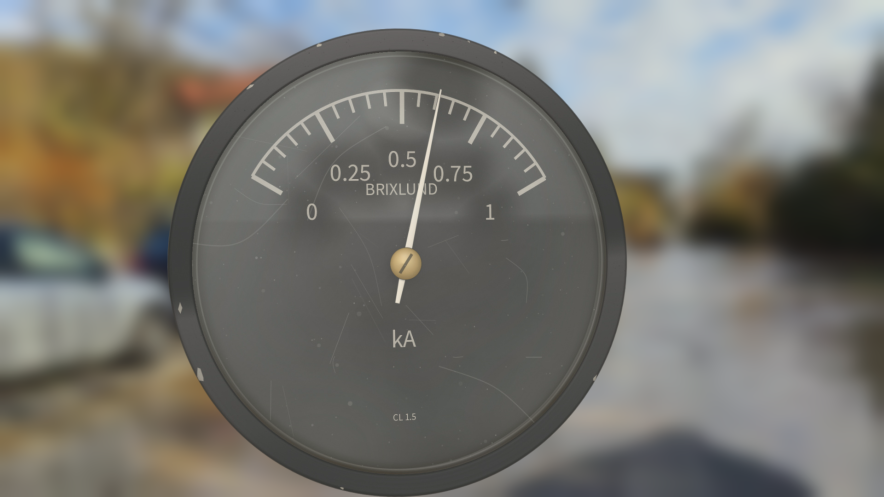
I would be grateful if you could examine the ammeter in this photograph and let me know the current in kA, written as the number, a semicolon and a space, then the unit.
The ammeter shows 0.6; kA
